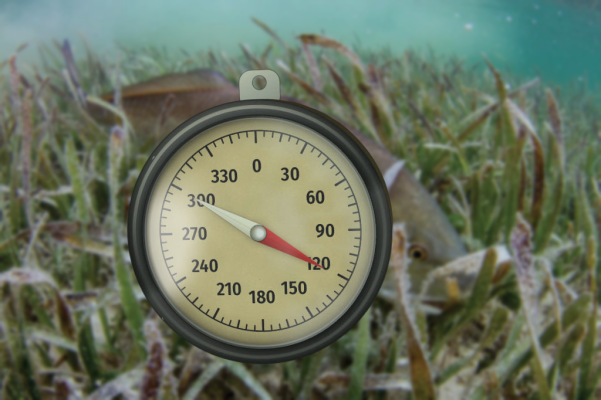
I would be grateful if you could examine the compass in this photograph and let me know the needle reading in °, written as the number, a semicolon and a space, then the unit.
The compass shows 120; °
